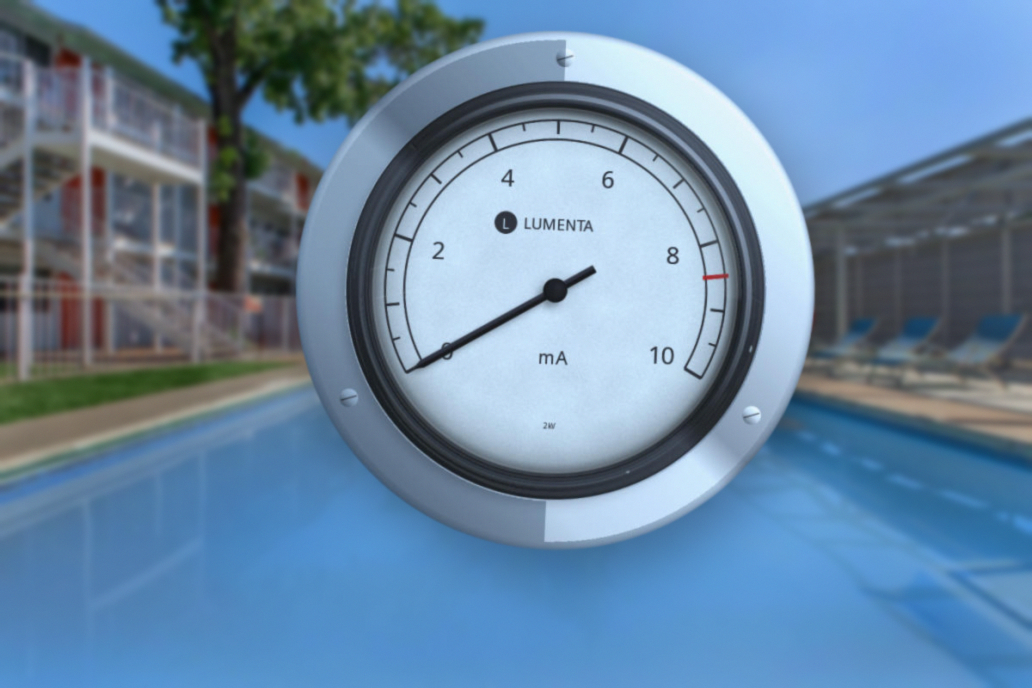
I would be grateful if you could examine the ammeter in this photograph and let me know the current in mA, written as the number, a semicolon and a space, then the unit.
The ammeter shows 0; mA
